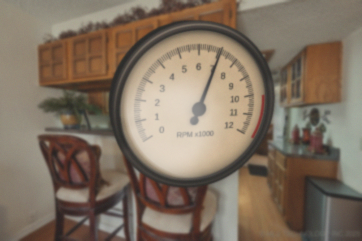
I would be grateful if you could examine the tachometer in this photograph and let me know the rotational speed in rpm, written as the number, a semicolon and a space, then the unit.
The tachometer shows 7000; rpm
